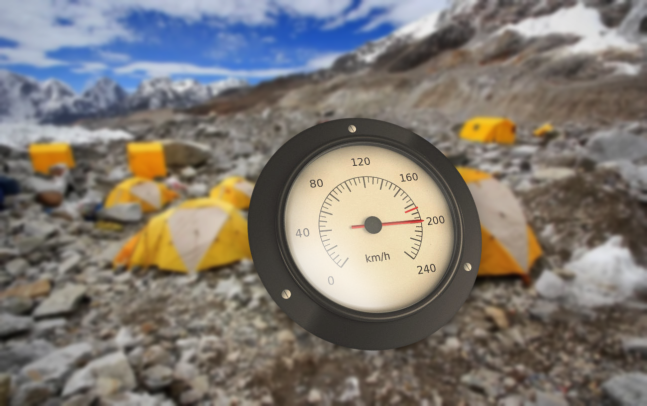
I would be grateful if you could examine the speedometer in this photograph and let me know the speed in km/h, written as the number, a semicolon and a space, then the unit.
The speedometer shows 200; km/h
